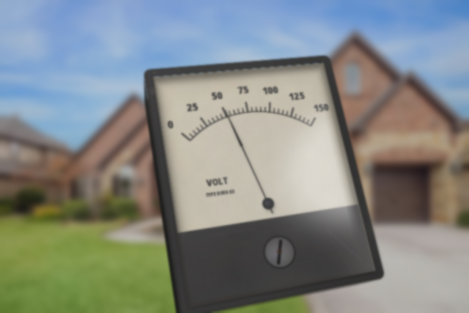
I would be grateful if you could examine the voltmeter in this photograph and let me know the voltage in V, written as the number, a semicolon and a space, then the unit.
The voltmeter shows 50; V
